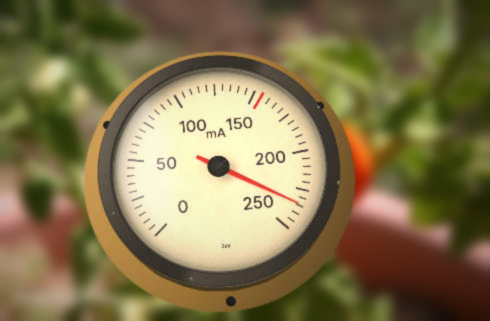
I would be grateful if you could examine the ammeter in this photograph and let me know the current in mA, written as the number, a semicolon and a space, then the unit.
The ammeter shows 235; mA
